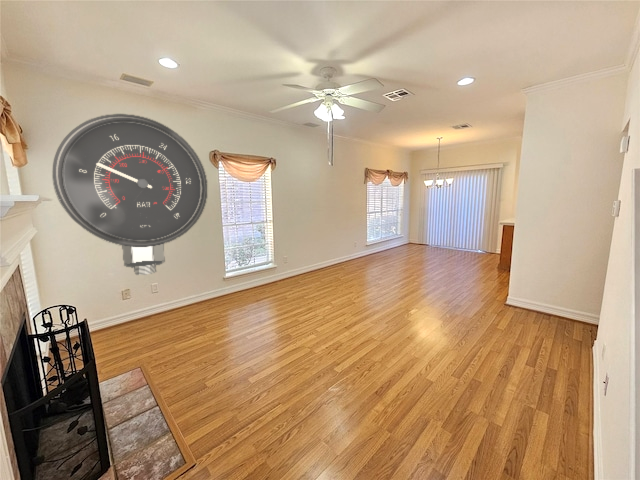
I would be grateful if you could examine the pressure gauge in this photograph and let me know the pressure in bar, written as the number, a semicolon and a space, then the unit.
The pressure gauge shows 10; bar
